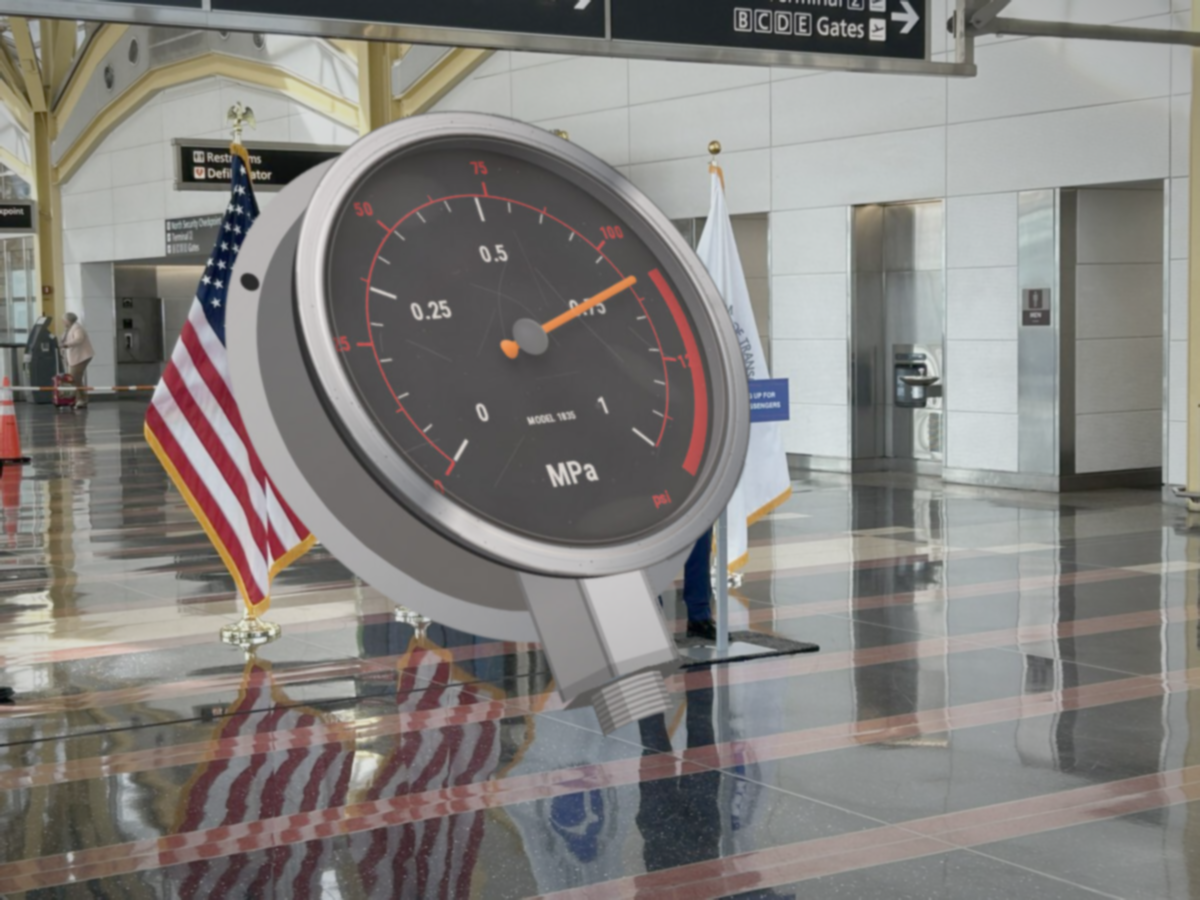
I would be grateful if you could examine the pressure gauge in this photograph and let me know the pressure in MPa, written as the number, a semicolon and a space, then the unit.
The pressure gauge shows 0.75; MPa
